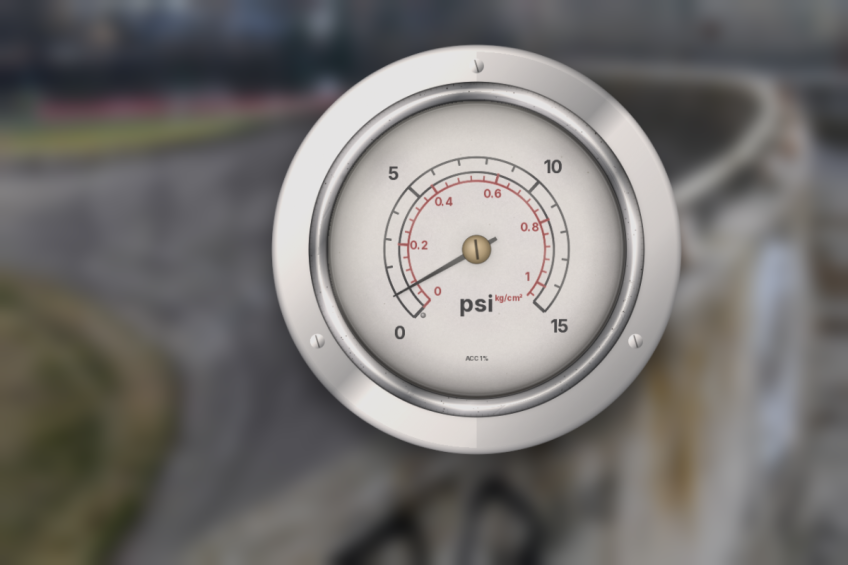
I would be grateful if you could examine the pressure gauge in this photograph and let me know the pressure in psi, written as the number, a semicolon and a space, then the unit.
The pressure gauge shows 1; psi
